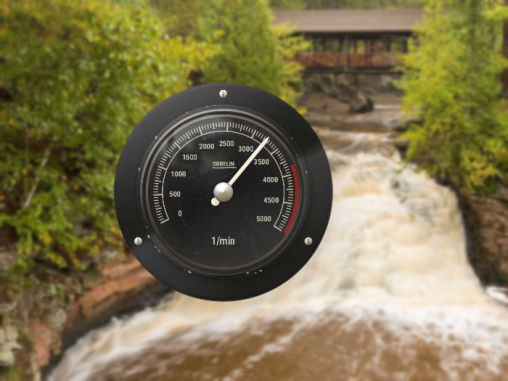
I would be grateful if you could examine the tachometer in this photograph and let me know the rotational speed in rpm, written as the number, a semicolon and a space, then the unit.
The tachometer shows 3250; rpm
